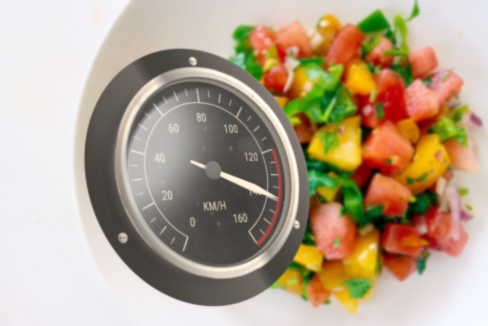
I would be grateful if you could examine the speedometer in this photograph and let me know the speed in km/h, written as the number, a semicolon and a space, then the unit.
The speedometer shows 140; km/h
